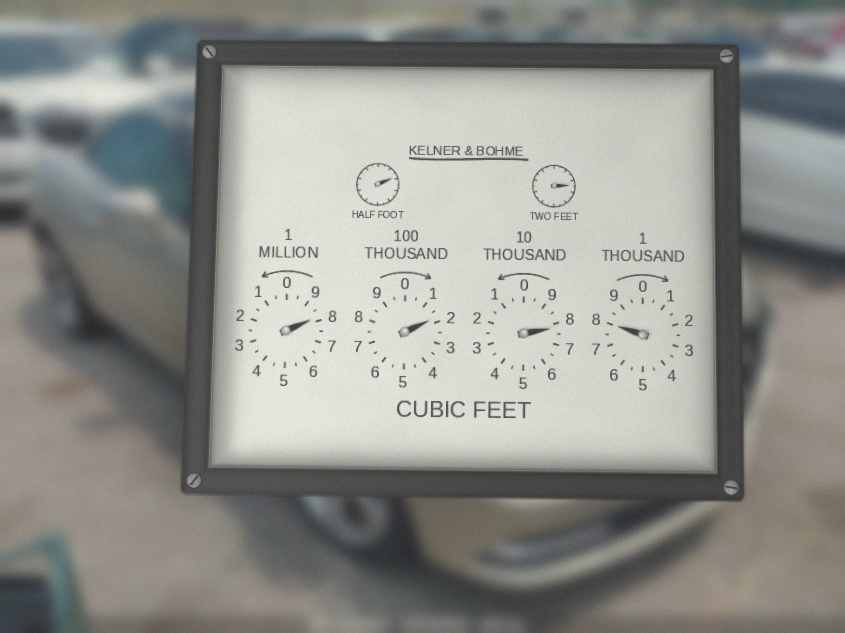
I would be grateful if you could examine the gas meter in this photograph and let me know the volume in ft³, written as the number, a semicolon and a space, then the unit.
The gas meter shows 817800; ft³
